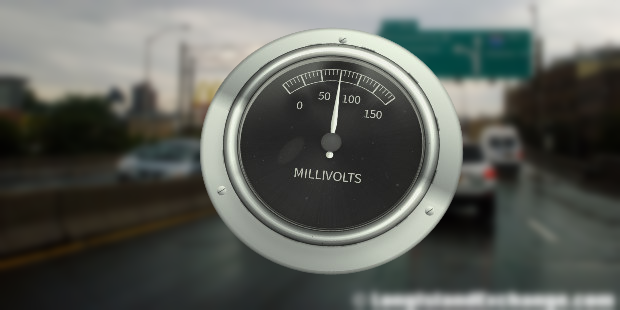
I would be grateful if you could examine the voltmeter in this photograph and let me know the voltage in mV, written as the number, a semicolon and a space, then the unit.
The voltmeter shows 75; mV
